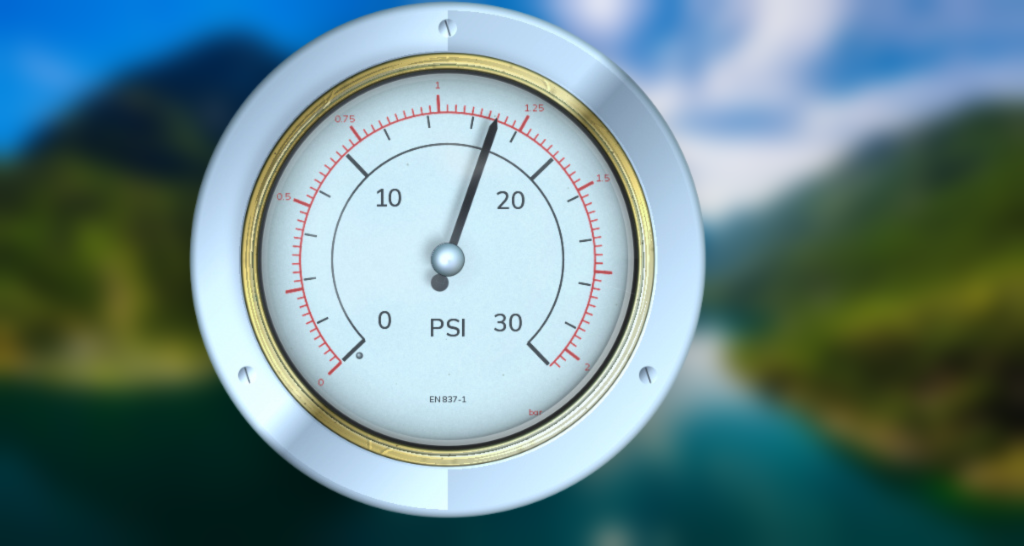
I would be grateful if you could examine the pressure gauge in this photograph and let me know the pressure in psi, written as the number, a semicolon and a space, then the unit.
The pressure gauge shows 17; psi
